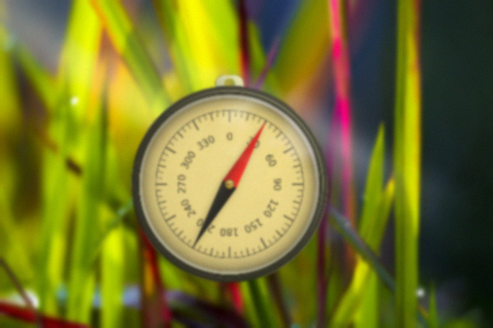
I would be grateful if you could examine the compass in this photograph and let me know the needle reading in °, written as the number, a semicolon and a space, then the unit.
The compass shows 30; °
